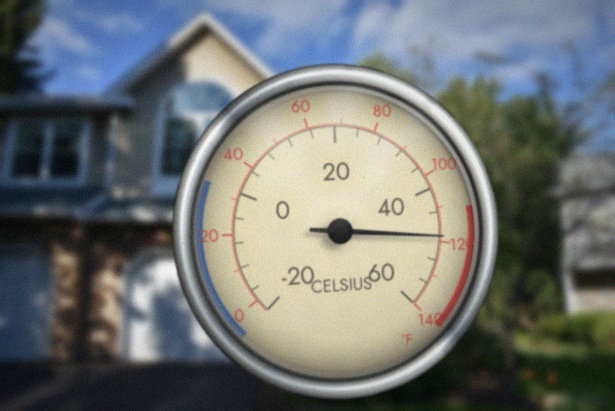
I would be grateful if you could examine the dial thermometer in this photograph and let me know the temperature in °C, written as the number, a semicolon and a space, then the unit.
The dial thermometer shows 48; °C
